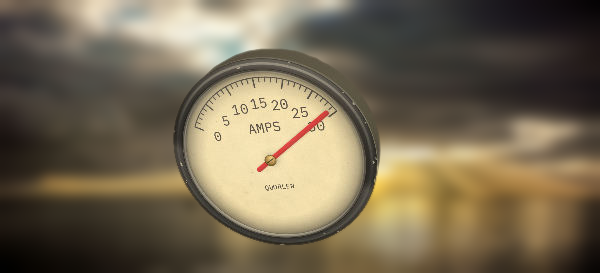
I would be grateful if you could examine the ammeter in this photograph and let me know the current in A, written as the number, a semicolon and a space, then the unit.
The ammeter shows 29; A
